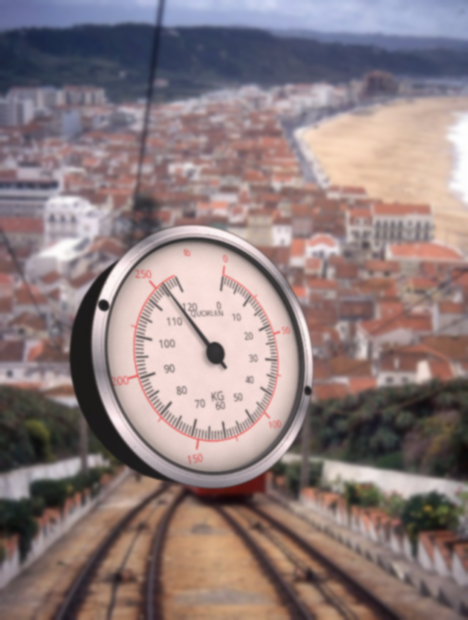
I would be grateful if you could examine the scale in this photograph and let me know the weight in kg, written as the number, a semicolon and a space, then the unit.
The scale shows 115; kg
